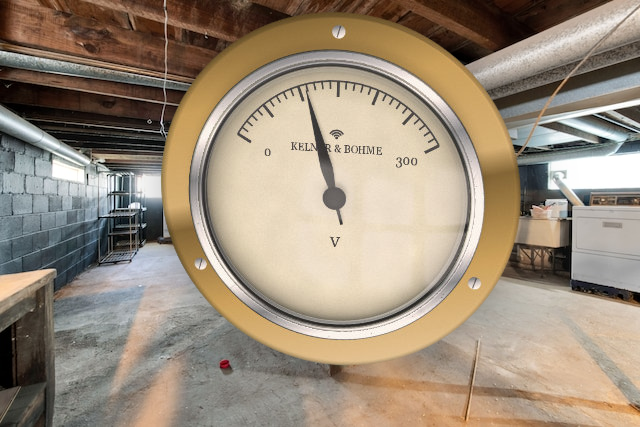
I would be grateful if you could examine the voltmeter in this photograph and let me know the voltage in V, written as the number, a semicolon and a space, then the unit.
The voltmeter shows 110; V
